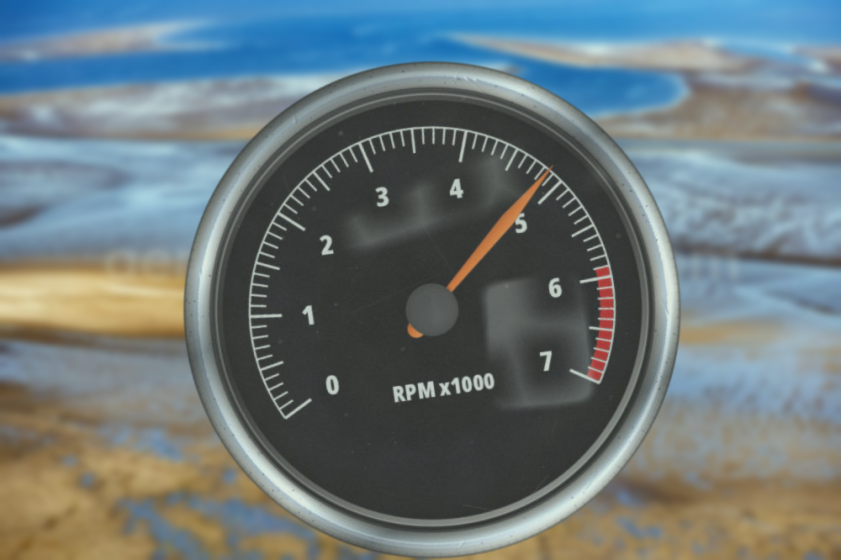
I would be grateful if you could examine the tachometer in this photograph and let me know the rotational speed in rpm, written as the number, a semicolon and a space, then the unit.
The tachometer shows 4850; rpm
